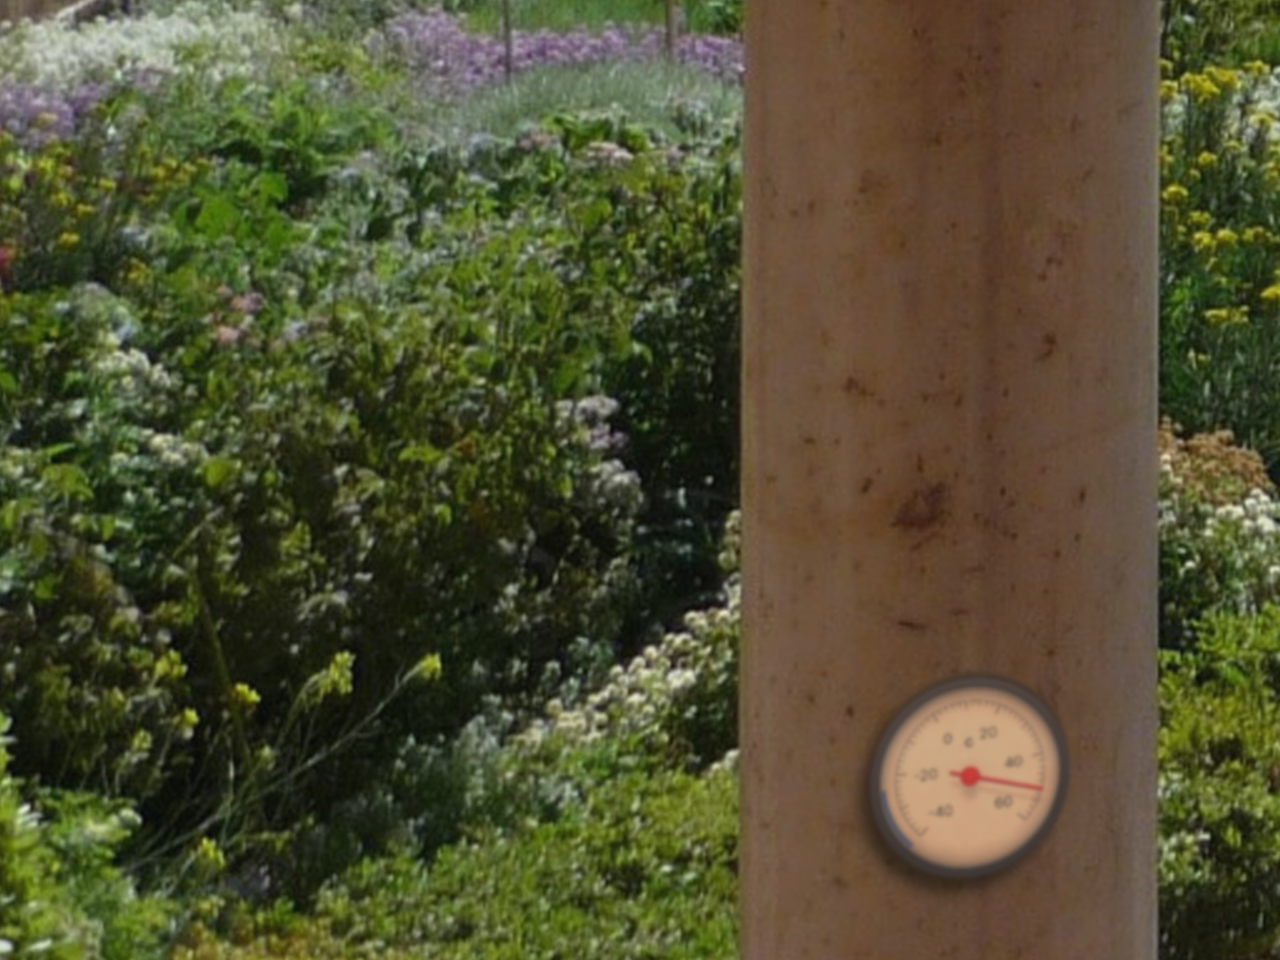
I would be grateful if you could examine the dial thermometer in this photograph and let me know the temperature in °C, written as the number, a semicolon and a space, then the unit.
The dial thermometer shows 50; °C
